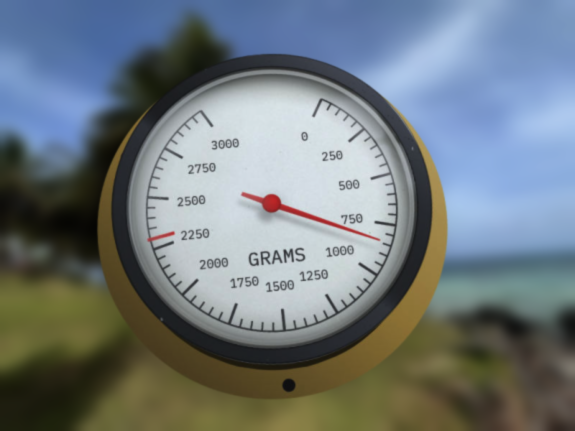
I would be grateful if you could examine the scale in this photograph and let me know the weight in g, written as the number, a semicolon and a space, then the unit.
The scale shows 850; g
